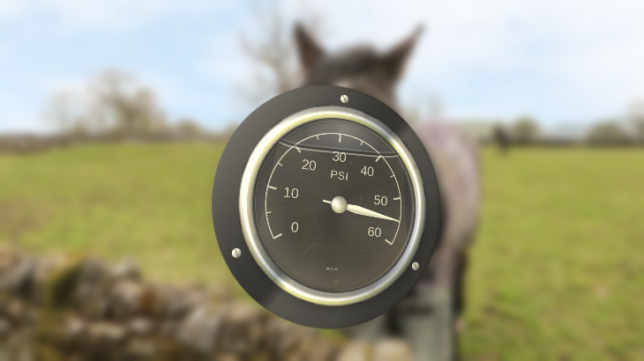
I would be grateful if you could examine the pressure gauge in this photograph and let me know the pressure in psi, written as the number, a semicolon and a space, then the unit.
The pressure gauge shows 55; psi
